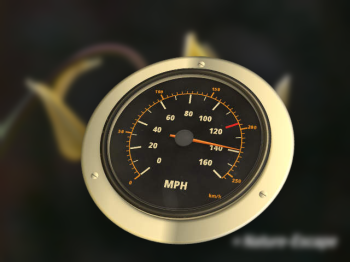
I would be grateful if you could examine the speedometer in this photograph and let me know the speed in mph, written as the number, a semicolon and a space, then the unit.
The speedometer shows 140; mph
